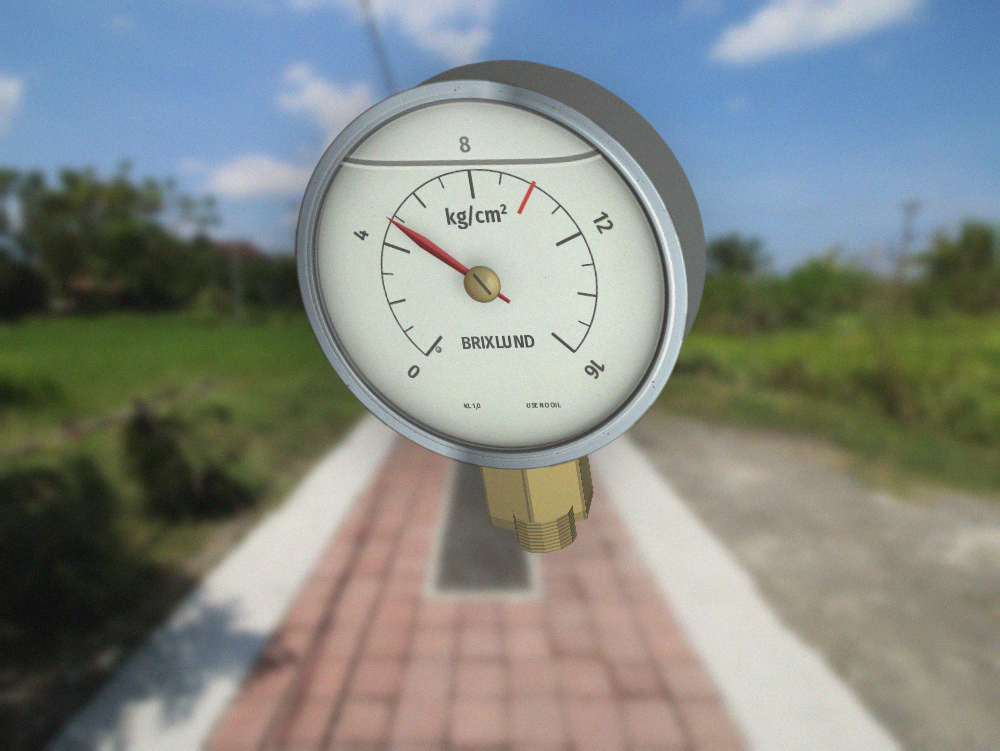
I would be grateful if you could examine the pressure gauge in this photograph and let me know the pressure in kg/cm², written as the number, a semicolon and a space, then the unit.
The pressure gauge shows 5; kg/cm²
